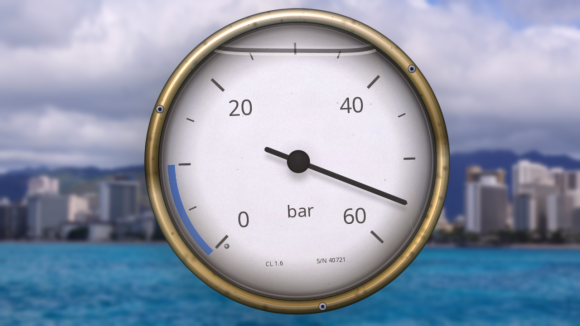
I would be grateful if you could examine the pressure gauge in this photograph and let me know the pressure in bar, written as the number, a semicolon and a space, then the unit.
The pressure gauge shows 55; bar
